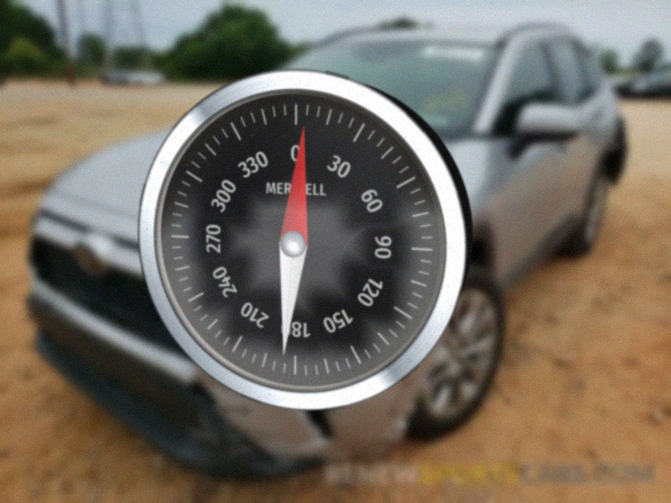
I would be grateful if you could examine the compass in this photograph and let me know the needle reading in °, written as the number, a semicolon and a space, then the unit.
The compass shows 5; °
